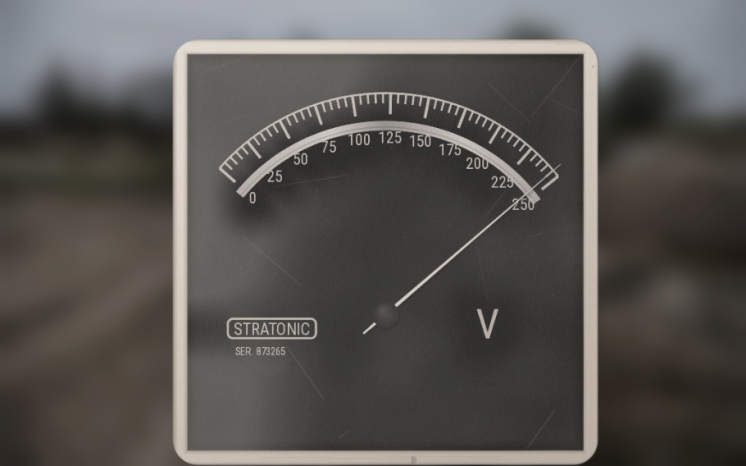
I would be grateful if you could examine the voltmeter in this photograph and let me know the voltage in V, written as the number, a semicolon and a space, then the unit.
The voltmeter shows 245; V
